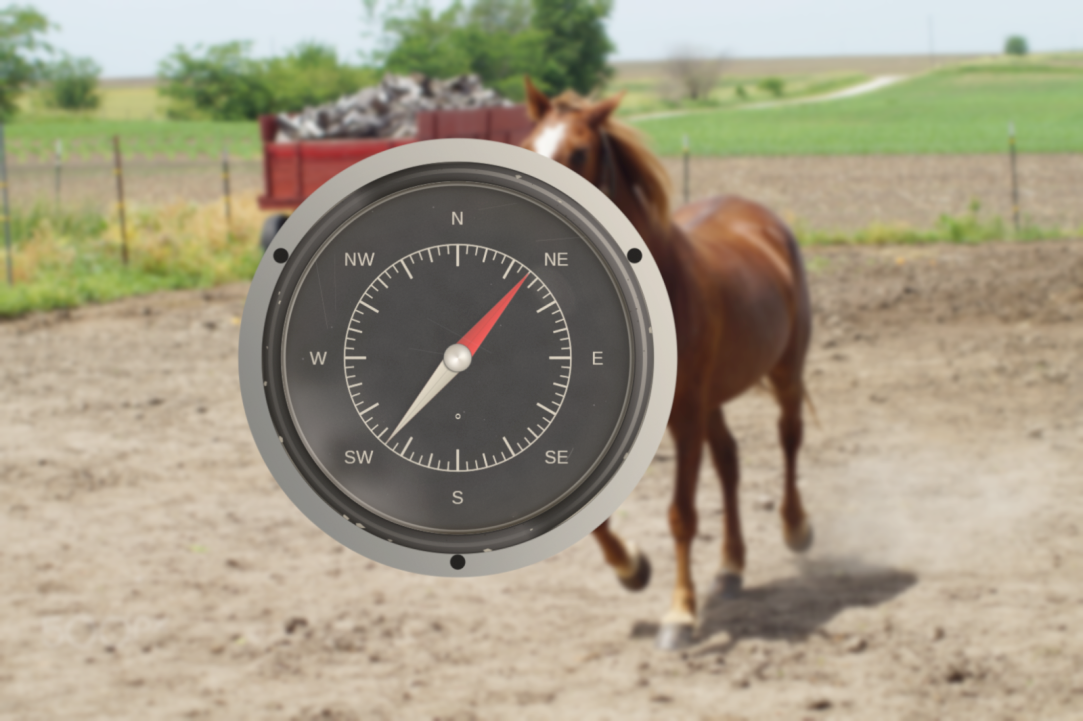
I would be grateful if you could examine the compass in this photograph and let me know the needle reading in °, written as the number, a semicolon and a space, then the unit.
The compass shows 40; °
